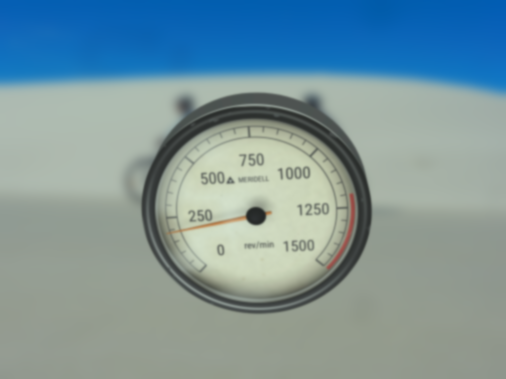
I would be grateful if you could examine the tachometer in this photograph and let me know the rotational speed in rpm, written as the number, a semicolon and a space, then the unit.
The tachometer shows 200; rpm
